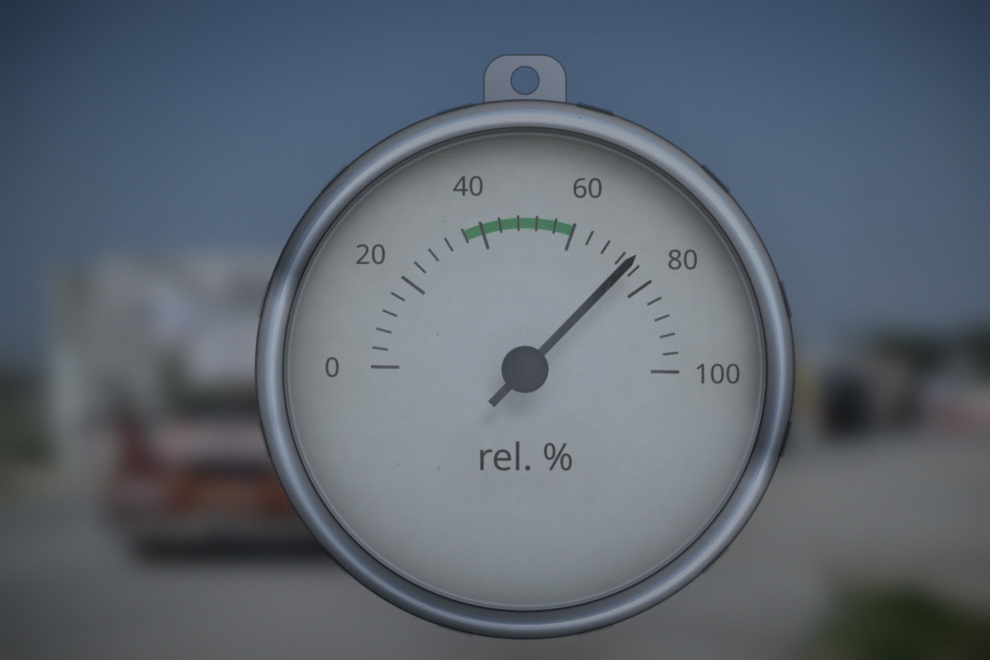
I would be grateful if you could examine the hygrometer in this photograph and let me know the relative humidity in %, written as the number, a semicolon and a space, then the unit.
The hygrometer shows 74; %
